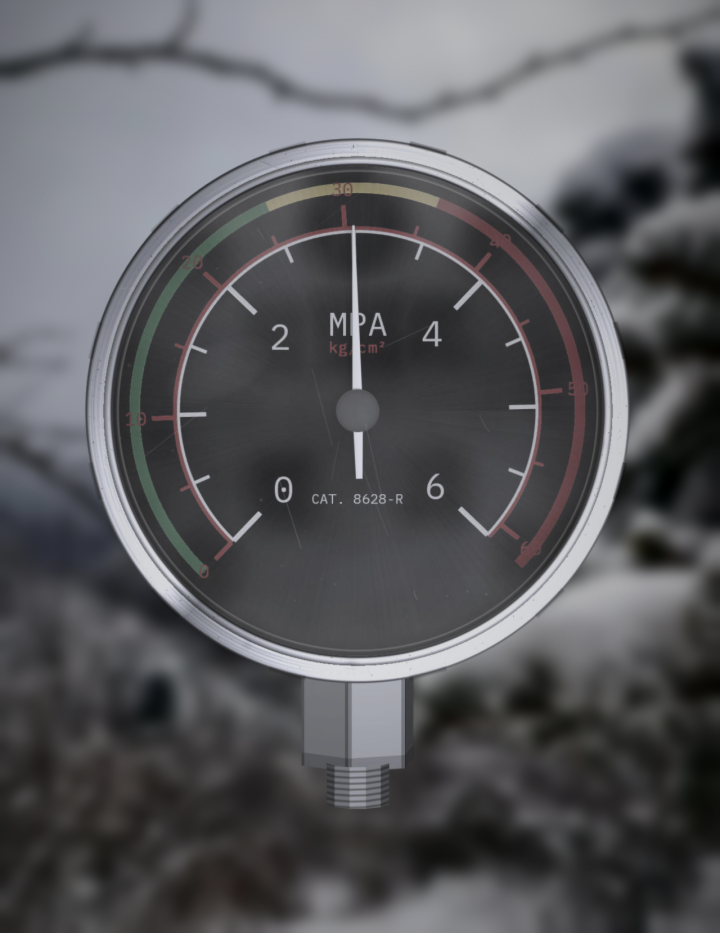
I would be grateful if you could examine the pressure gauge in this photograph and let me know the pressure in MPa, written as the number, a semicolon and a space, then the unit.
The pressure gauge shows 3; MPa
